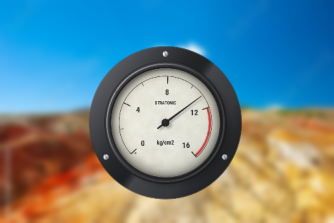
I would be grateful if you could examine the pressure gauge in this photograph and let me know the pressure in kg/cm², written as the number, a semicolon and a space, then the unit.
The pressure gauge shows 11; kg/cm²
